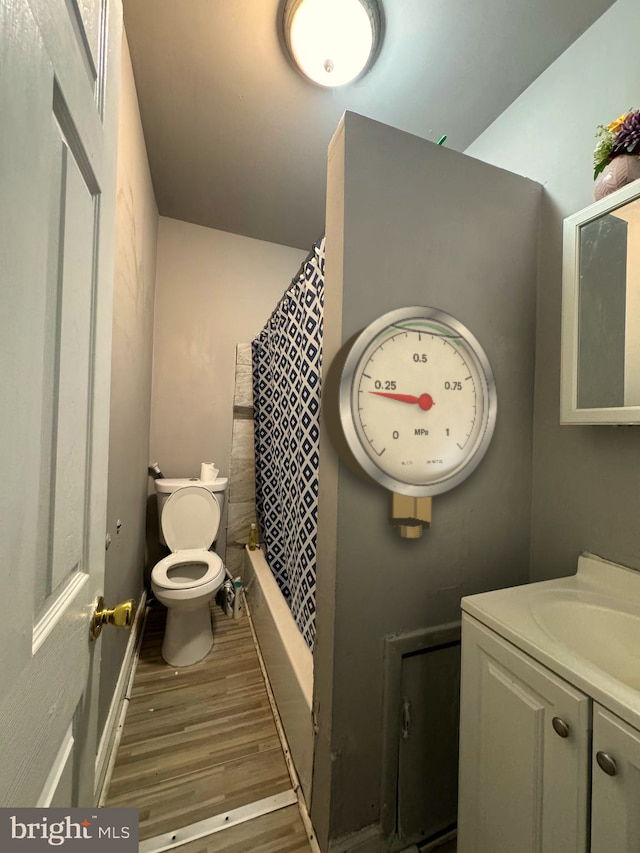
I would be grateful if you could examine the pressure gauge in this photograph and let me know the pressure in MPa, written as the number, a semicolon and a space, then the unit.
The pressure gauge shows 0.2; MPa
